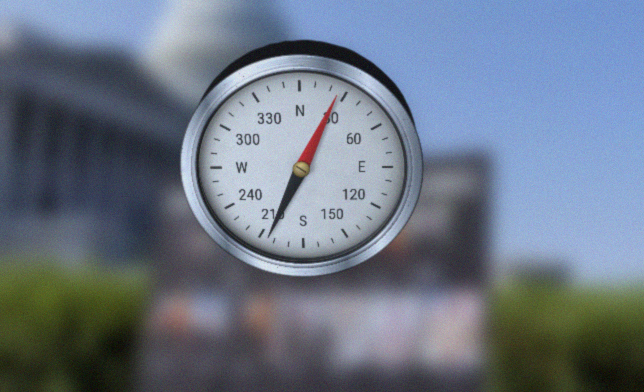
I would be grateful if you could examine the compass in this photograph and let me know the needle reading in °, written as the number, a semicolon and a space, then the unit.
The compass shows 25; °
